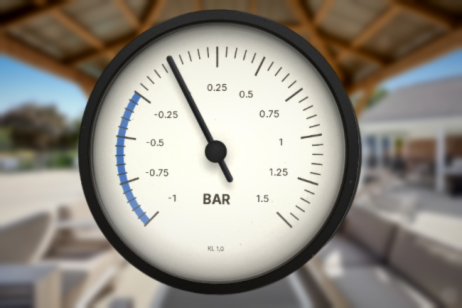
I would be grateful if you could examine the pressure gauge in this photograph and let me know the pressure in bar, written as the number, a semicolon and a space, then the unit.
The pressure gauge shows 0; bar
